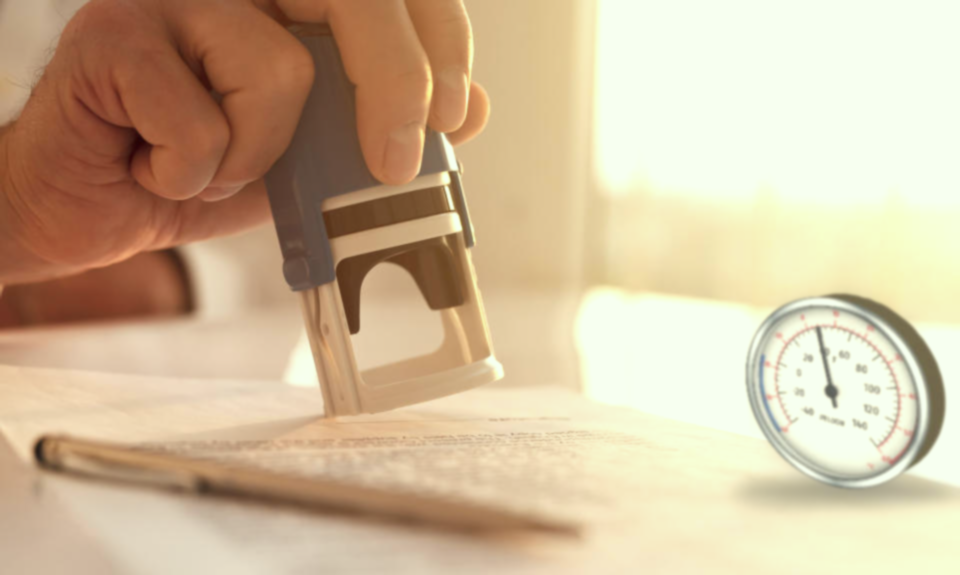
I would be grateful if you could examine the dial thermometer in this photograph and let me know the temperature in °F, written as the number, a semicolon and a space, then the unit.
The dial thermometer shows 40; °F
